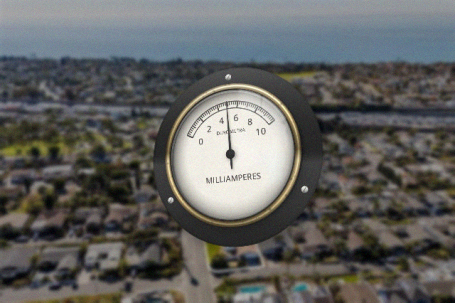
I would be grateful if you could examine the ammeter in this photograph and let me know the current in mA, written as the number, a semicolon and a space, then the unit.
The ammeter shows 5; mA
